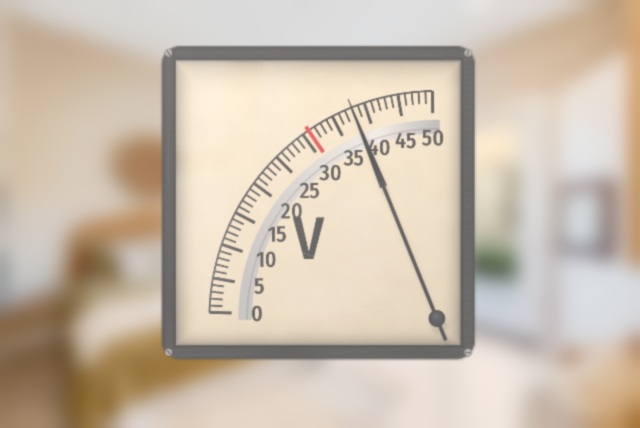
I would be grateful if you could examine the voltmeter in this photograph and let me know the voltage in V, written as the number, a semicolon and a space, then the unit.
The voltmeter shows 38; V
